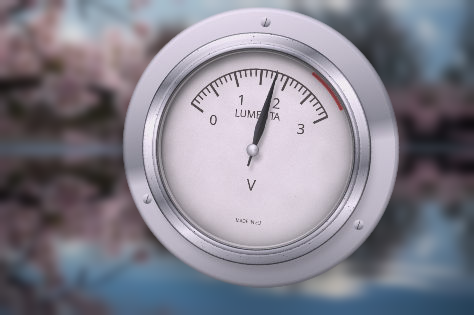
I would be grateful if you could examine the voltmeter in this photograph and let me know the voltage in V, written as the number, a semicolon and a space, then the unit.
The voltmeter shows 1.8; V
